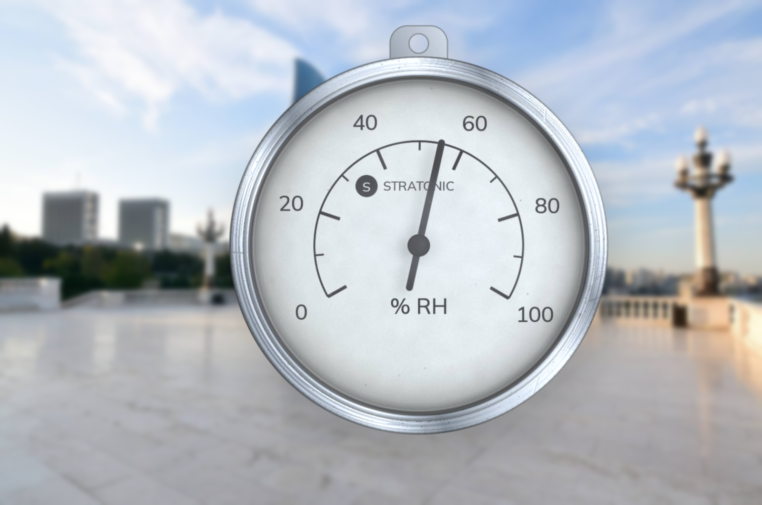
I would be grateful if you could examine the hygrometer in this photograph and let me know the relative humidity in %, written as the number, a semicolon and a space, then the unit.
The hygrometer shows 55; %
